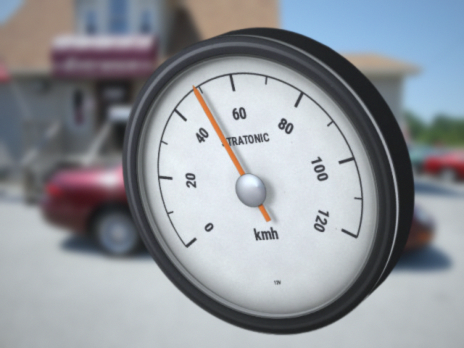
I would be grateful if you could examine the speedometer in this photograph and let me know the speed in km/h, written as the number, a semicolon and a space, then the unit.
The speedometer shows 50; km/h
